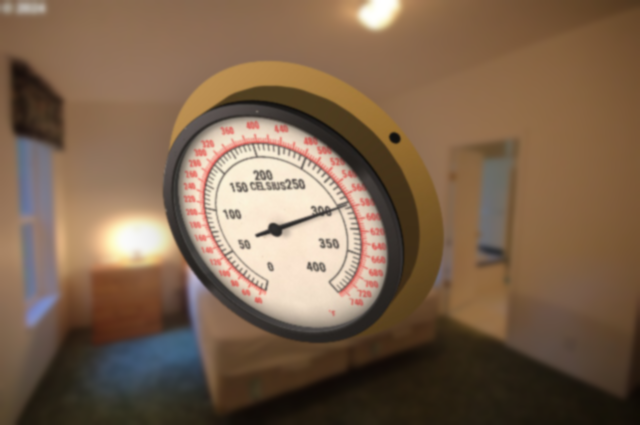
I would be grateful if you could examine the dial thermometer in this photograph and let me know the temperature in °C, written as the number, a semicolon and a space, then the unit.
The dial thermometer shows 300; °C
